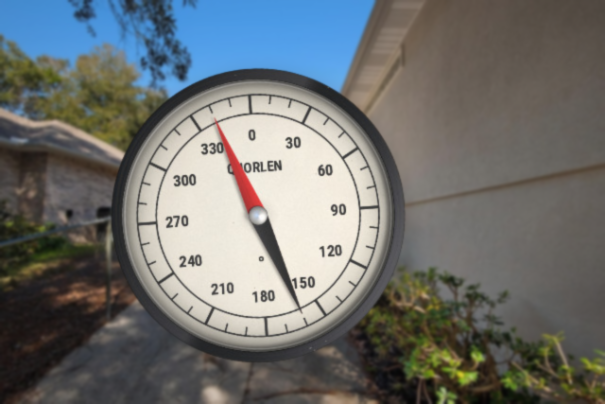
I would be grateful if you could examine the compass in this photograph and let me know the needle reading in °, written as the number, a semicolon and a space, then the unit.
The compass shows 340; °
